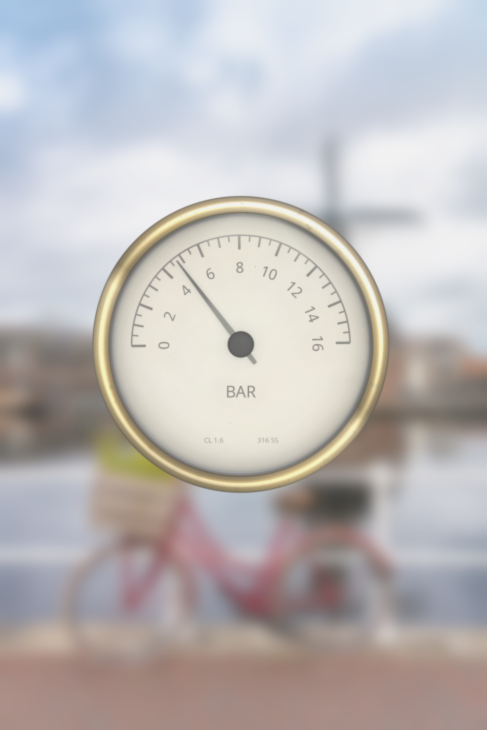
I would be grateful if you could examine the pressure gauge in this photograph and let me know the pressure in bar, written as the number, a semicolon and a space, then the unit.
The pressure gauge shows 4.75; bar
